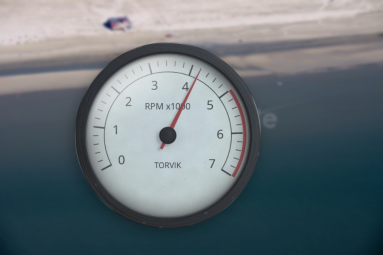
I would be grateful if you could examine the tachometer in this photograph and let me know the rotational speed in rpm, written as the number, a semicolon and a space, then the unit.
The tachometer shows 4200; rpm
